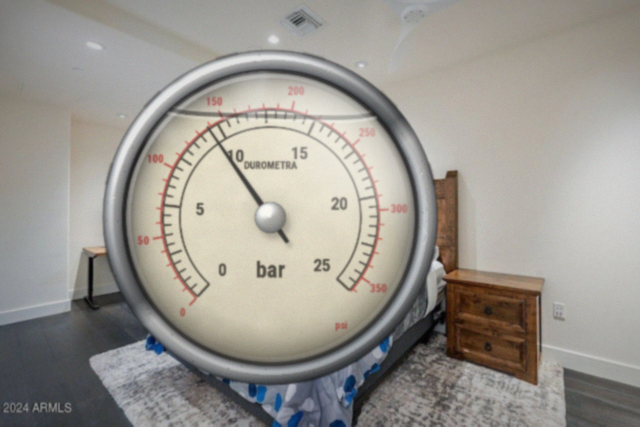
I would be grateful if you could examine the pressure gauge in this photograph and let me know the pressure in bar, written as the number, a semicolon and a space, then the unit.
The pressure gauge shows 9.5; bar
